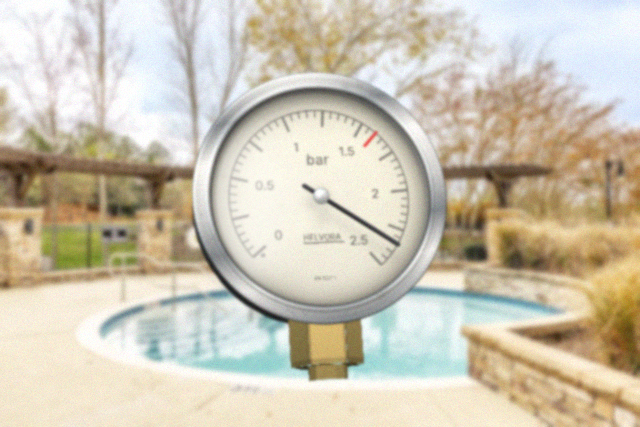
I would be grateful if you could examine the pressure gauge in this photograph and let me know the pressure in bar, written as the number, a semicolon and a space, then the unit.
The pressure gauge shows 2.35; bar
